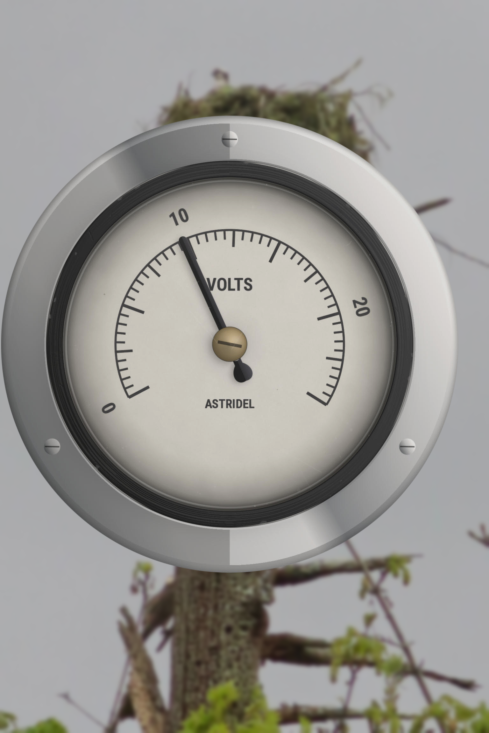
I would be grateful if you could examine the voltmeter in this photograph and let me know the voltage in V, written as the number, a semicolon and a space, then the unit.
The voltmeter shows 9.75; V
